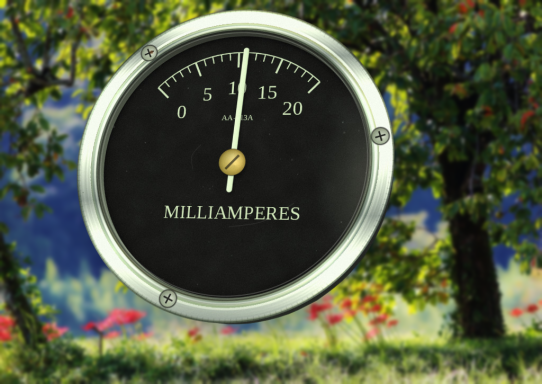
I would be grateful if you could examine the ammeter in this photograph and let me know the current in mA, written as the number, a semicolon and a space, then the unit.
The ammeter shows 11; mA
